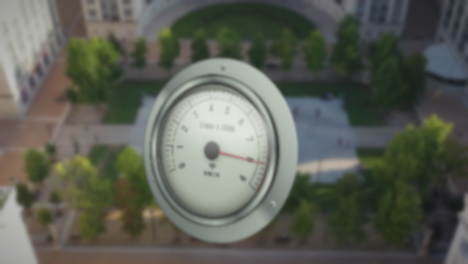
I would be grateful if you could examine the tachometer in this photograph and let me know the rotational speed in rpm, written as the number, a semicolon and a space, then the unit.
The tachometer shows 8000; rpm
